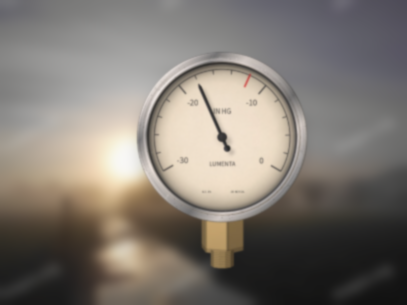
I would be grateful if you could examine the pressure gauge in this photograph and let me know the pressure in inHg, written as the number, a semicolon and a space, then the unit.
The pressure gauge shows -18; inHg
